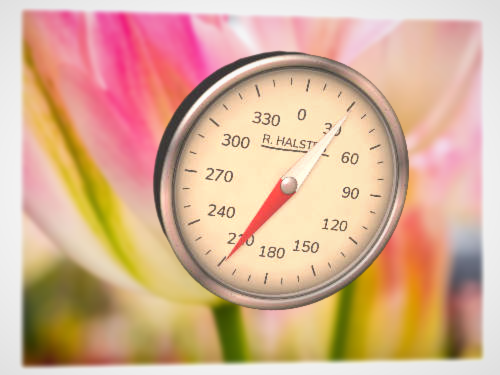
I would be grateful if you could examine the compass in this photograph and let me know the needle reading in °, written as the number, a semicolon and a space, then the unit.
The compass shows 210; °
